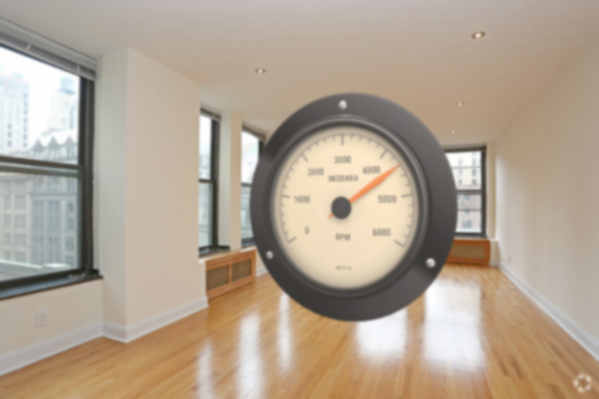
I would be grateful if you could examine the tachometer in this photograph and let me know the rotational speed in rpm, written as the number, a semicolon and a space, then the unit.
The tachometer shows 4400; rpm
